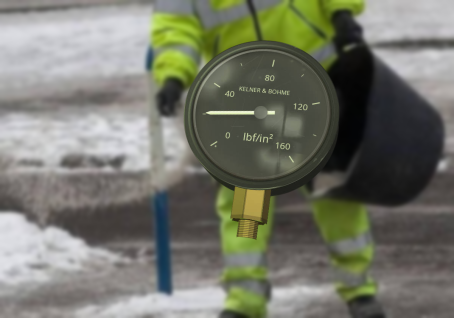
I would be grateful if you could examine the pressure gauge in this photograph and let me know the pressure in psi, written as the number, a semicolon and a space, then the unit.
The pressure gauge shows 20; psi
